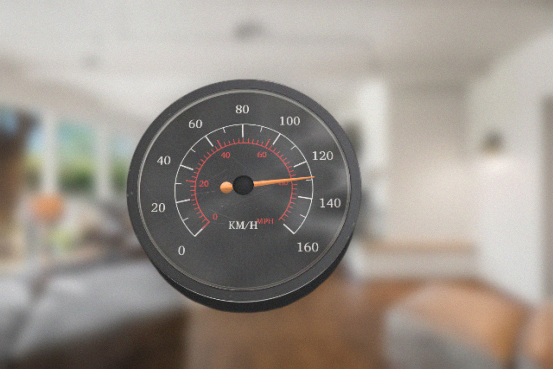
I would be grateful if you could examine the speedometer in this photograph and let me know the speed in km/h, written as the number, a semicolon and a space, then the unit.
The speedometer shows 130; km/h
